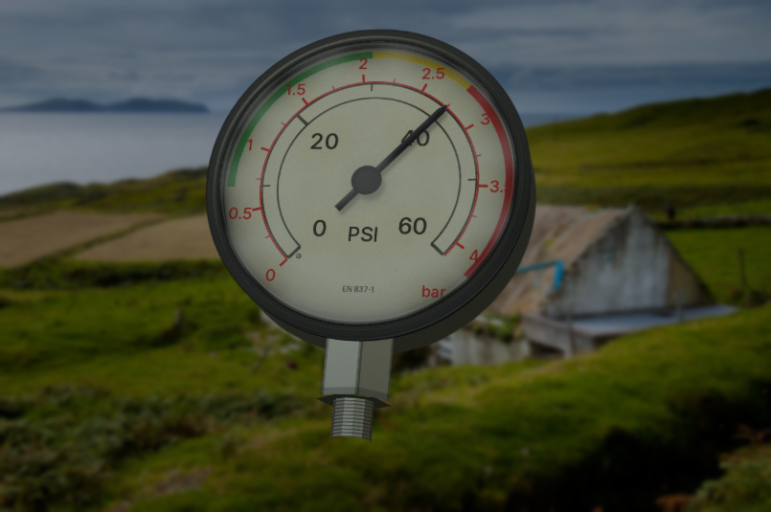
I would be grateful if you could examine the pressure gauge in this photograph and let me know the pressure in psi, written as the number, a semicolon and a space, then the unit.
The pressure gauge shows 40; psi
